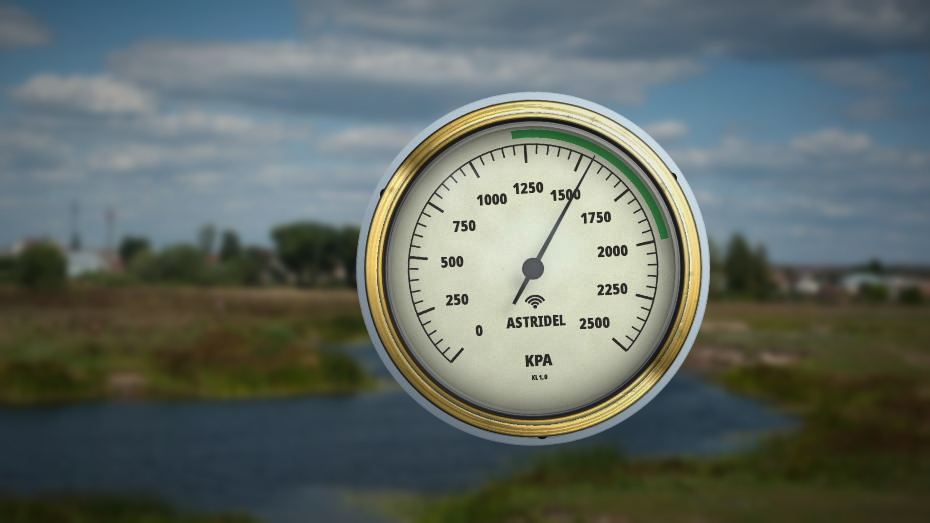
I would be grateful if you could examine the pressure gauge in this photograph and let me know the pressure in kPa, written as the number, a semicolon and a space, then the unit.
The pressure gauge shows 1550; kPa
